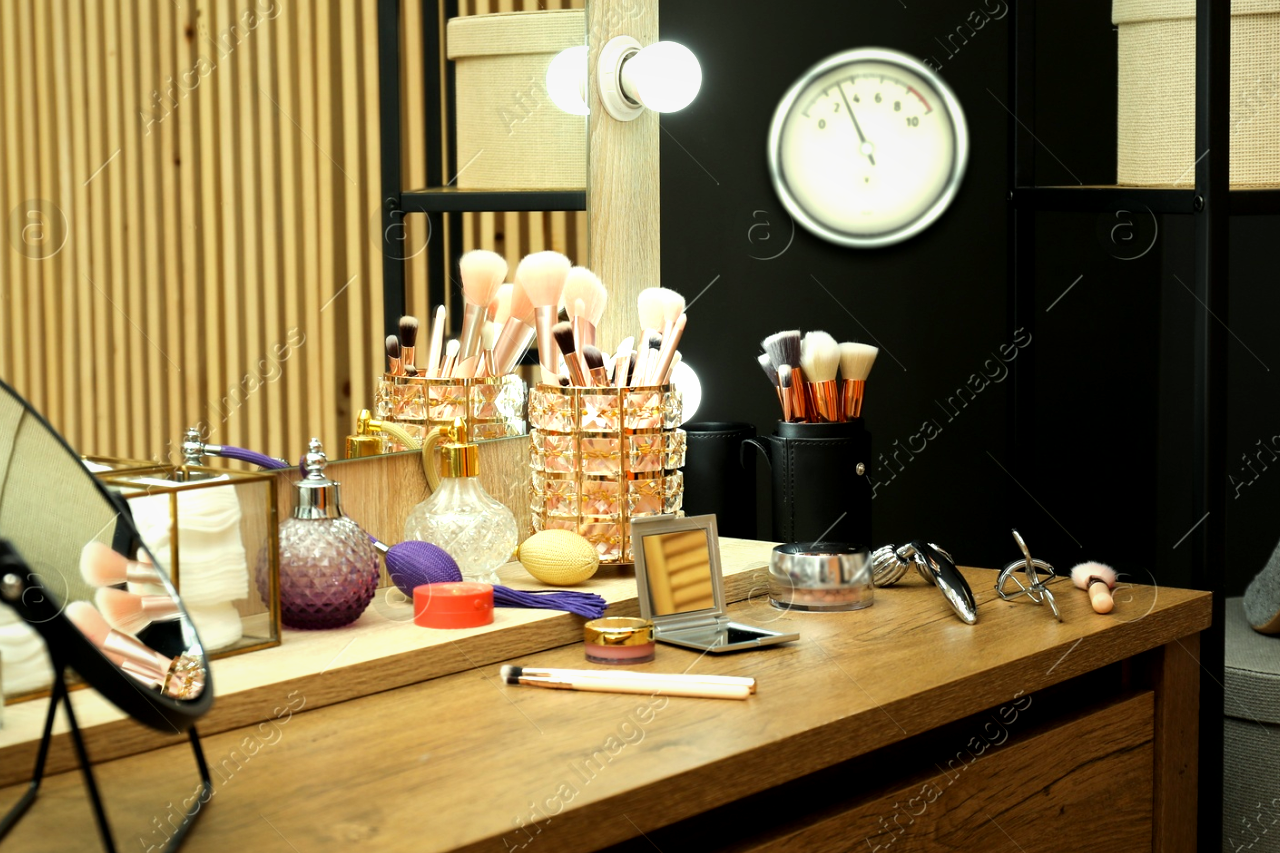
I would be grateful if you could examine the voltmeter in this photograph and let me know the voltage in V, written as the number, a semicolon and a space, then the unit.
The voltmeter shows 3; V
